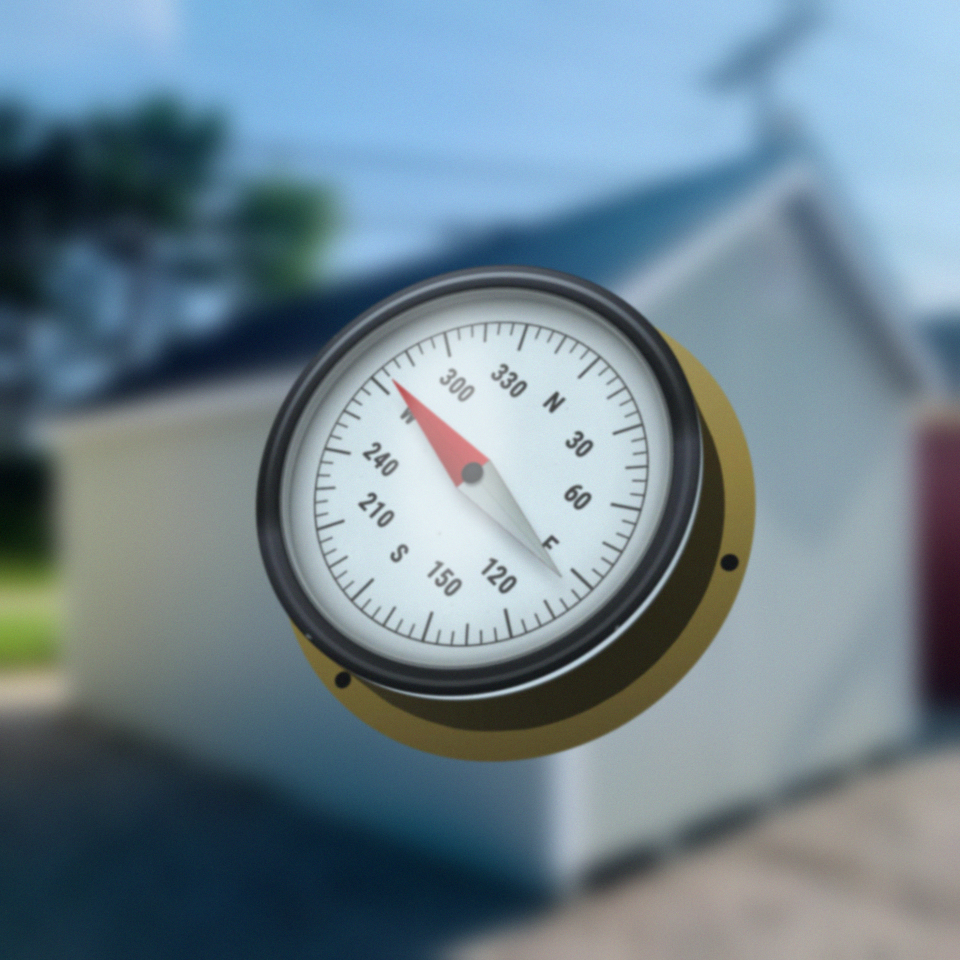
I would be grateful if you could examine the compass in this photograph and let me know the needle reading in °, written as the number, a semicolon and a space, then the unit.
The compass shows 275; °
